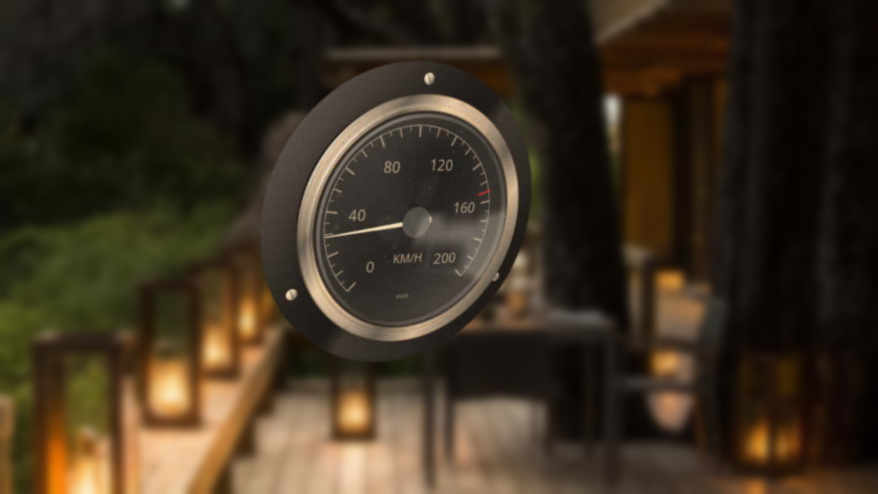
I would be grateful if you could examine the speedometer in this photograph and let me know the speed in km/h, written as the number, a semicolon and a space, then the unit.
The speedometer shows 30; km/h
